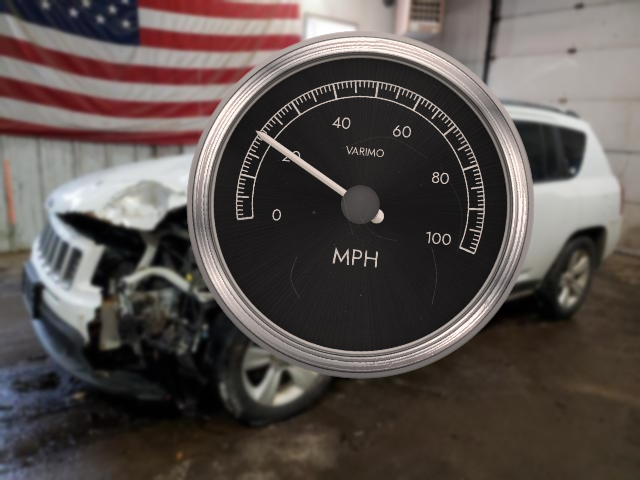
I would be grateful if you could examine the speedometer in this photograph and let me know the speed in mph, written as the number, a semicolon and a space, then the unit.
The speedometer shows 20; mph
